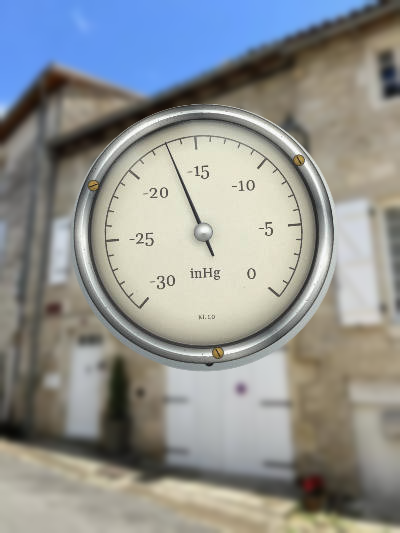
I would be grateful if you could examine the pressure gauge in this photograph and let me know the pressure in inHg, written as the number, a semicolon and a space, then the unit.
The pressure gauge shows -17; inHg
